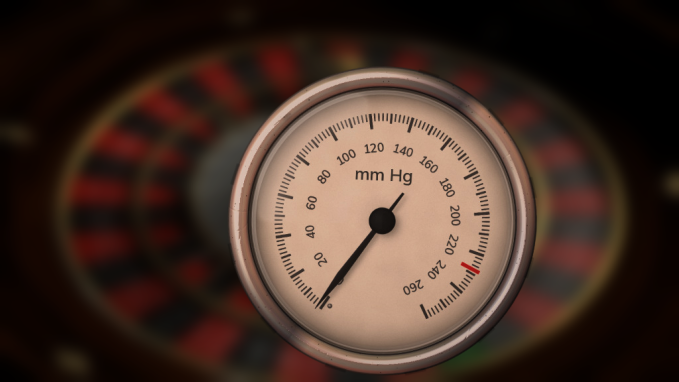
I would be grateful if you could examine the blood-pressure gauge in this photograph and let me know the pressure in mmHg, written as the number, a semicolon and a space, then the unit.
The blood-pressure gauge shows 2; mmHg
